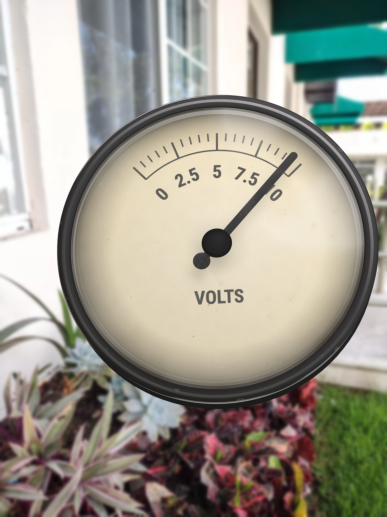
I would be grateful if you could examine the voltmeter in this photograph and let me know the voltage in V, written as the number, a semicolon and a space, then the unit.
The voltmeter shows 9.5; V
